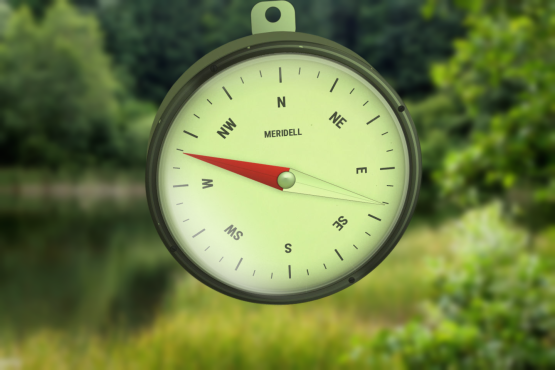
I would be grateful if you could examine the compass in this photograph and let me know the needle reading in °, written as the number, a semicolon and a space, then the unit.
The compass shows 290; °
